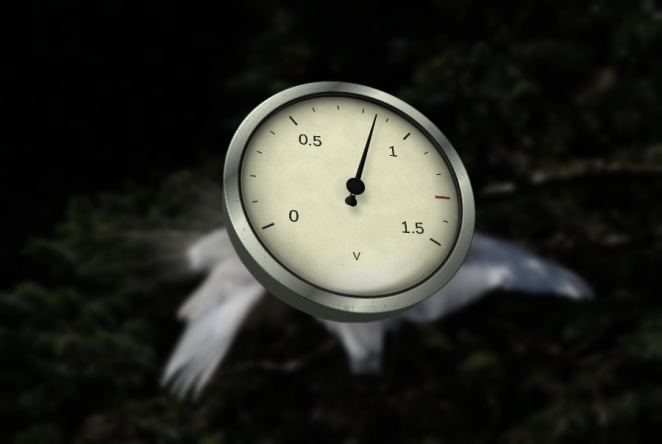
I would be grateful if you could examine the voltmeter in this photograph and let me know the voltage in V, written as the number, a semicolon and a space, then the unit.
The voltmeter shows 0.85; V
